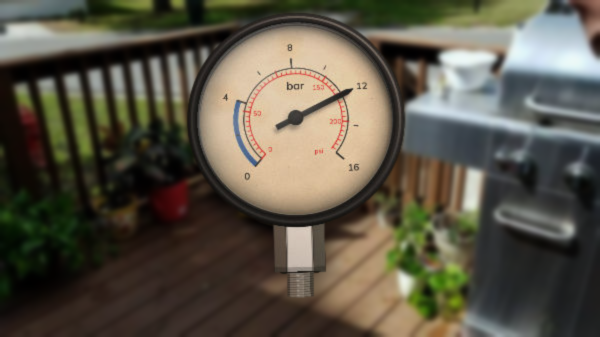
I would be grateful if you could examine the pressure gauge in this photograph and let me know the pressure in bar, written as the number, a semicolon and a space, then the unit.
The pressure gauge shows 12; bar
